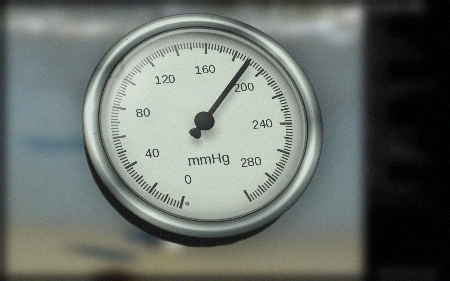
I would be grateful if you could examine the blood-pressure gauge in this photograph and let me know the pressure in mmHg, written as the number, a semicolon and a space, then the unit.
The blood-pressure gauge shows 190; mmHg
